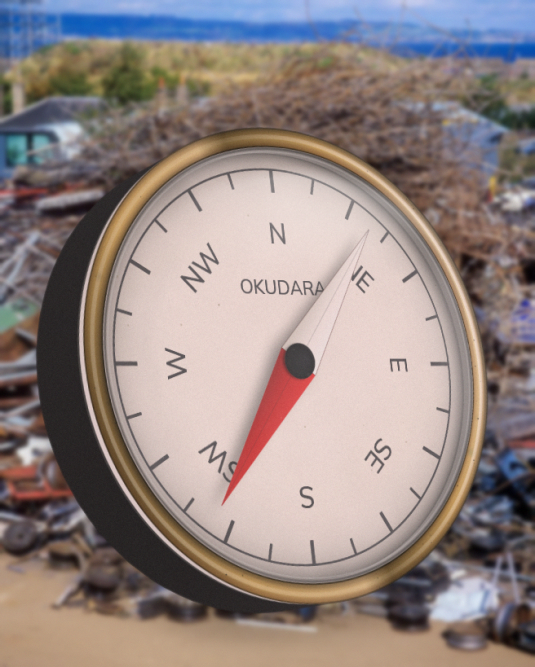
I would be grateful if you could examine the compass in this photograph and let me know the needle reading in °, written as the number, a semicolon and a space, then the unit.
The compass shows 217.5; °
